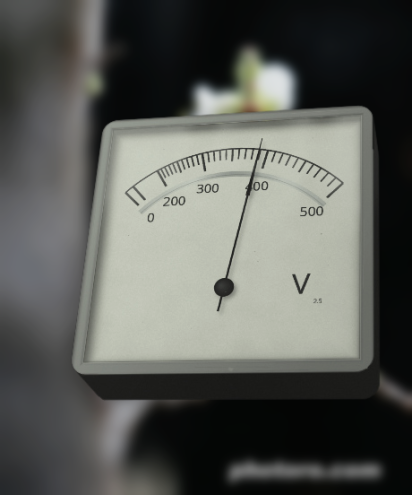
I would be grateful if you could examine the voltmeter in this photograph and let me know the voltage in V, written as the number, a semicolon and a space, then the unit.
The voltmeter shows 390; V
